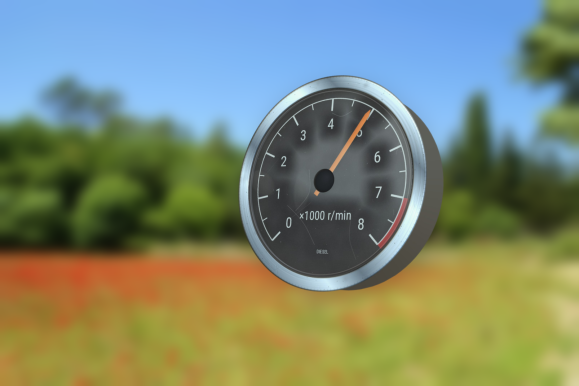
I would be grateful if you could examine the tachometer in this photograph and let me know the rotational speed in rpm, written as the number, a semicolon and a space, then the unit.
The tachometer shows 5000; rpm
